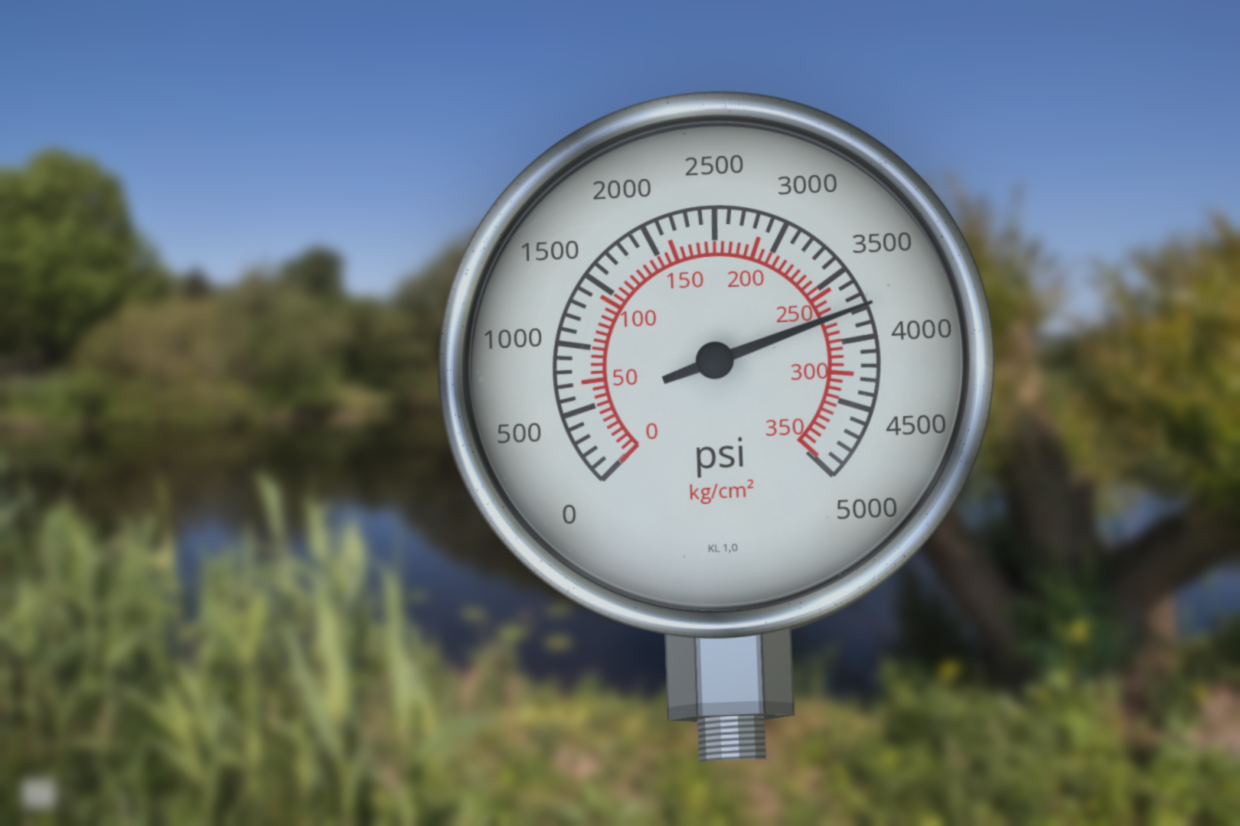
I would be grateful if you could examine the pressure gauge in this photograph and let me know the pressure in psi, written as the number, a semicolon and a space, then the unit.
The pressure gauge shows 3800; psi
